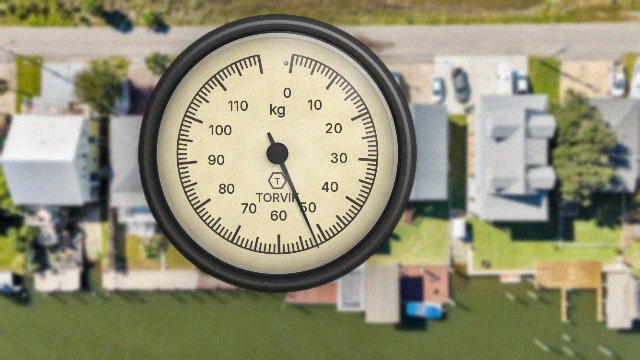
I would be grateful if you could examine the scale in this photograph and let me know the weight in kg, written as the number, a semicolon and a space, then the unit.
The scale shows 52; kg
